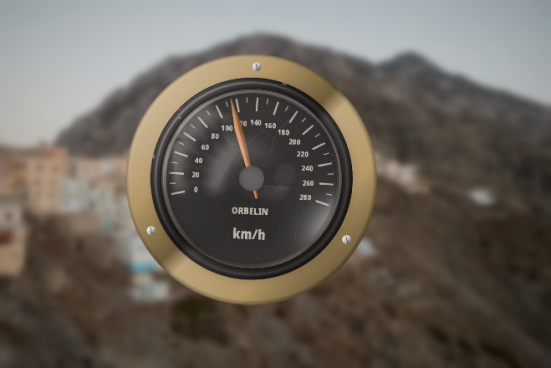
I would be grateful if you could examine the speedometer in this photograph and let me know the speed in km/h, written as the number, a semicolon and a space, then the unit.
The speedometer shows 115; km/h
